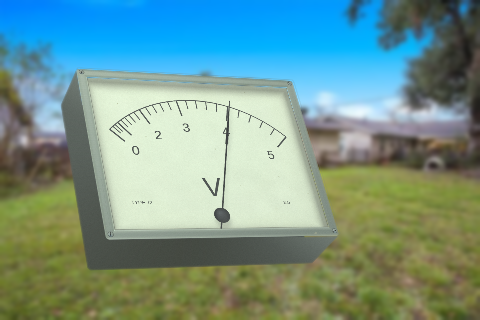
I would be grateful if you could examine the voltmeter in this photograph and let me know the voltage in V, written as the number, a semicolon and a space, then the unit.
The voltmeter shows 4; V
